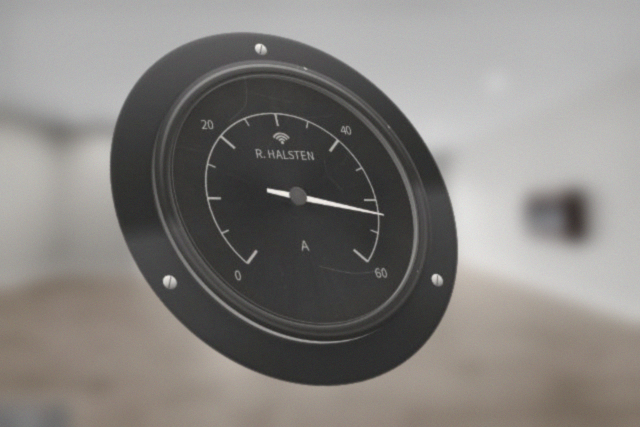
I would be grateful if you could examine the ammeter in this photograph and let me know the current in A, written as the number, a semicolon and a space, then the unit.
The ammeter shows 52.5; A
